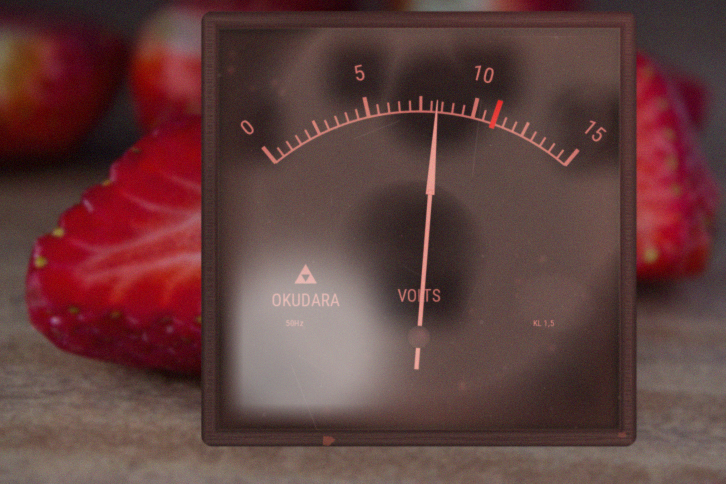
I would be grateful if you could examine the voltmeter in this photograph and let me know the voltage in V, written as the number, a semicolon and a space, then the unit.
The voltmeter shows 8.25; V
